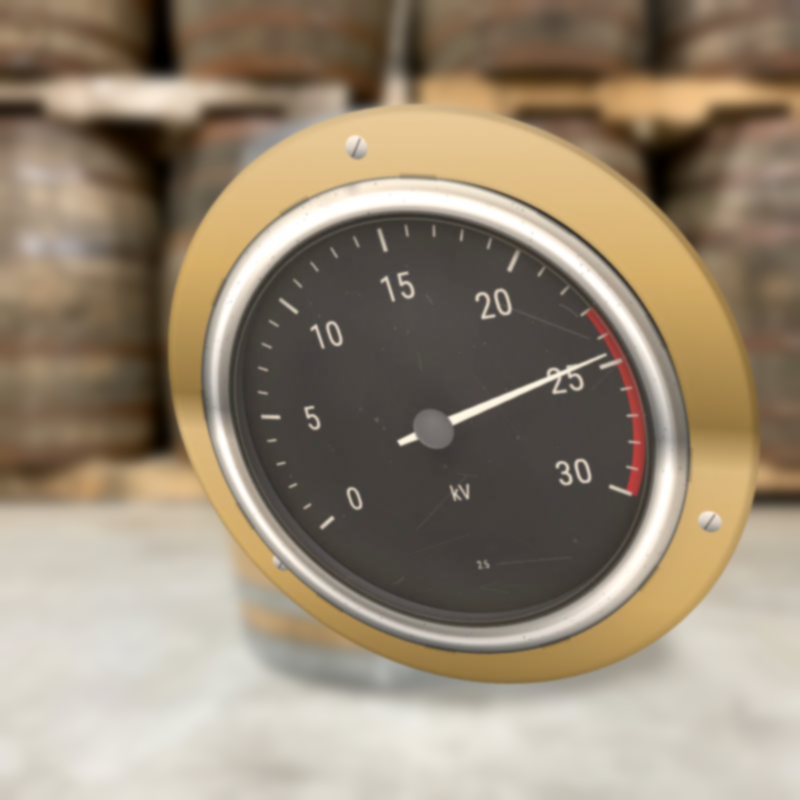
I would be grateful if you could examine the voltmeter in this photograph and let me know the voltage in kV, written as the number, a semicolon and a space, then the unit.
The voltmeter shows 24.5; kV
